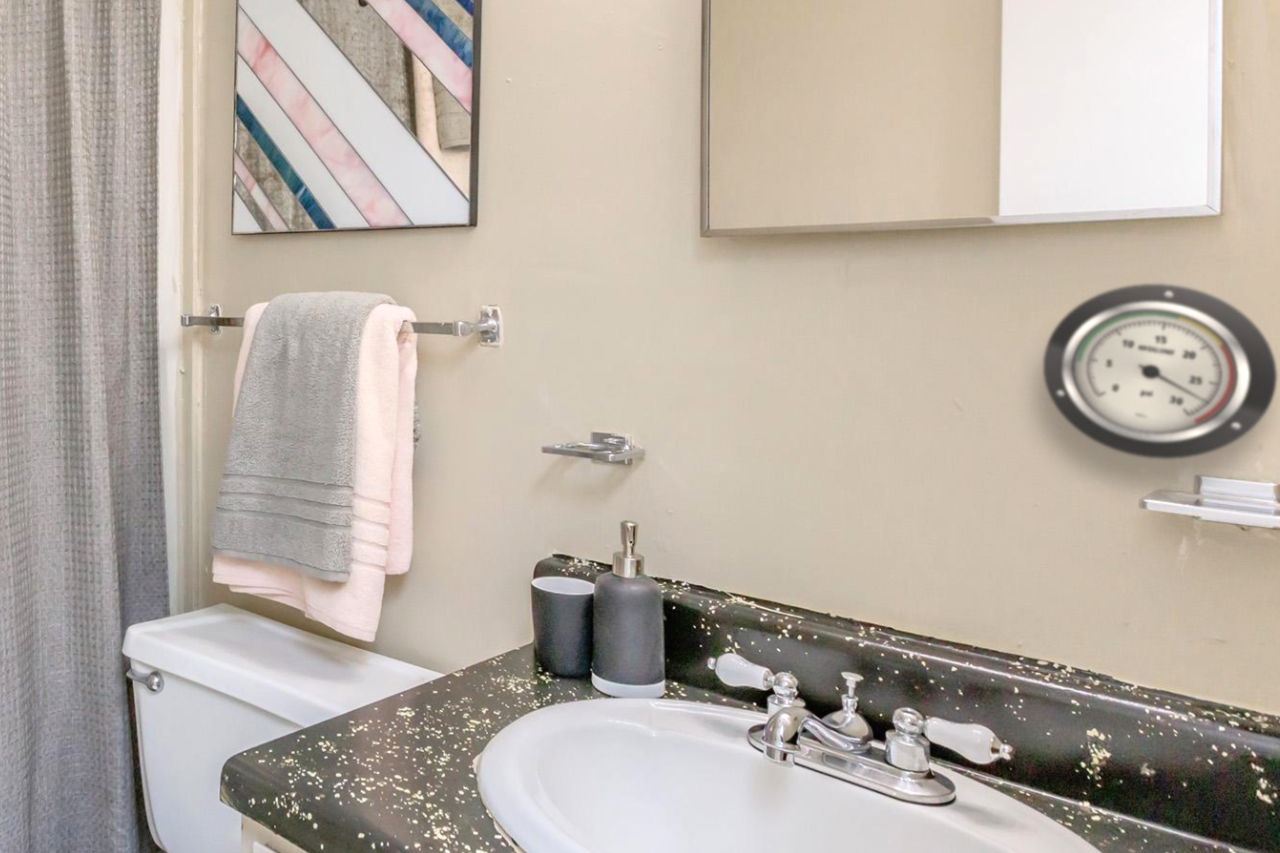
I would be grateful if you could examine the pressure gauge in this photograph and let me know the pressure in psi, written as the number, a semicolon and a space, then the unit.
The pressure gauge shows 27.5; psi
